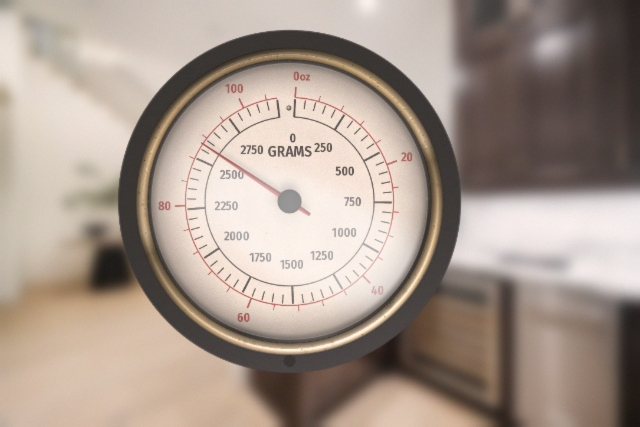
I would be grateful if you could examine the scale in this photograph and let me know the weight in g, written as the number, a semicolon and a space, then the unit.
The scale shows 2575; g
